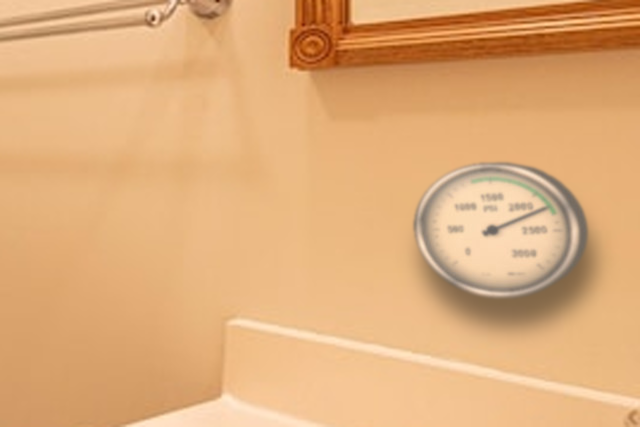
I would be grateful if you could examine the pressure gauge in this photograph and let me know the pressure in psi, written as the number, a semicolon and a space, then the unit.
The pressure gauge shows 2200; psi
